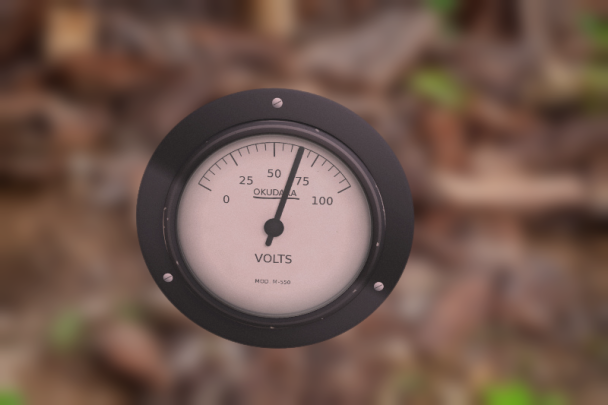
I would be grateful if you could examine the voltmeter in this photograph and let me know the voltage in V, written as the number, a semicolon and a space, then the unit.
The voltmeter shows 65; V
